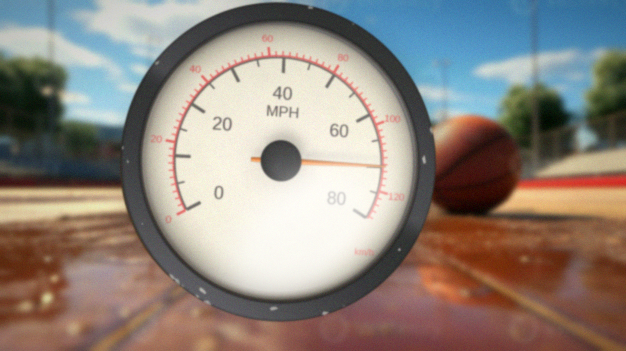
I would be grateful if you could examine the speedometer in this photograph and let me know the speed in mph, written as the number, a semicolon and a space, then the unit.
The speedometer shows 70; mph
